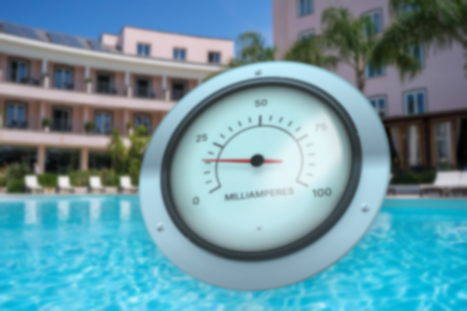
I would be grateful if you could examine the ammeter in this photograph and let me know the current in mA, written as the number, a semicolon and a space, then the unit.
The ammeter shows 15; mA
